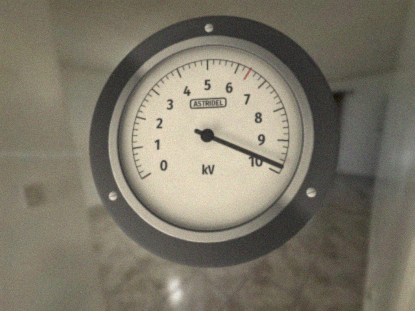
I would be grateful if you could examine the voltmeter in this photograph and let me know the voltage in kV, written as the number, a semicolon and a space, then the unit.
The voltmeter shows 9.8; kV
